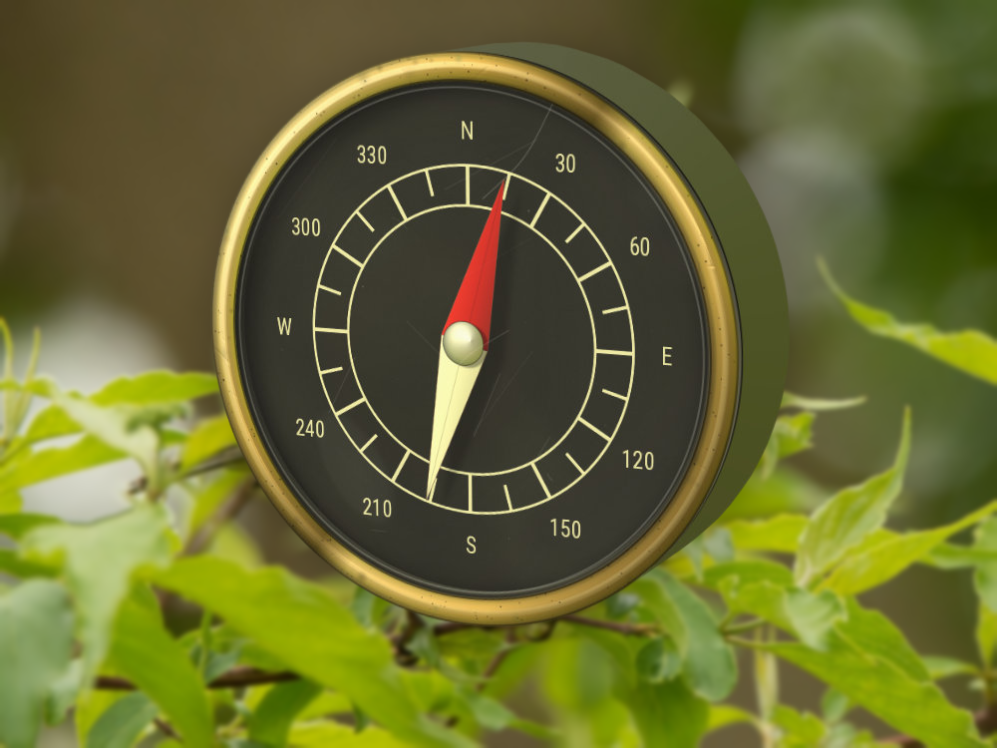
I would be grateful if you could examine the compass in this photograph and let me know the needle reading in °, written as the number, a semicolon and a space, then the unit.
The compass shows 15; °
